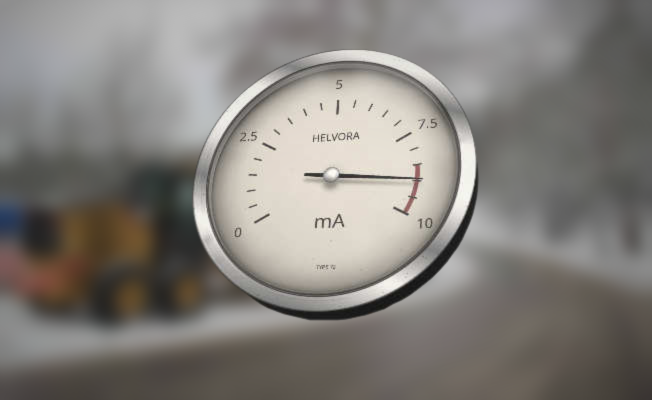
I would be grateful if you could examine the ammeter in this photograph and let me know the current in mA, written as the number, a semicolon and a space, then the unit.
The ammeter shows 9; mA
